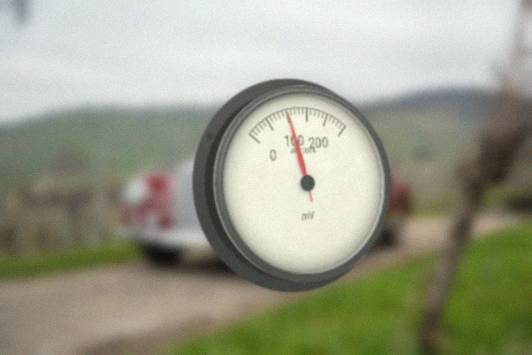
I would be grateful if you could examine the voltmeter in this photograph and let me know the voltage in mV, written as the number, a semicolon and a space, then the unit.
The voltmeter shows 100; mV
